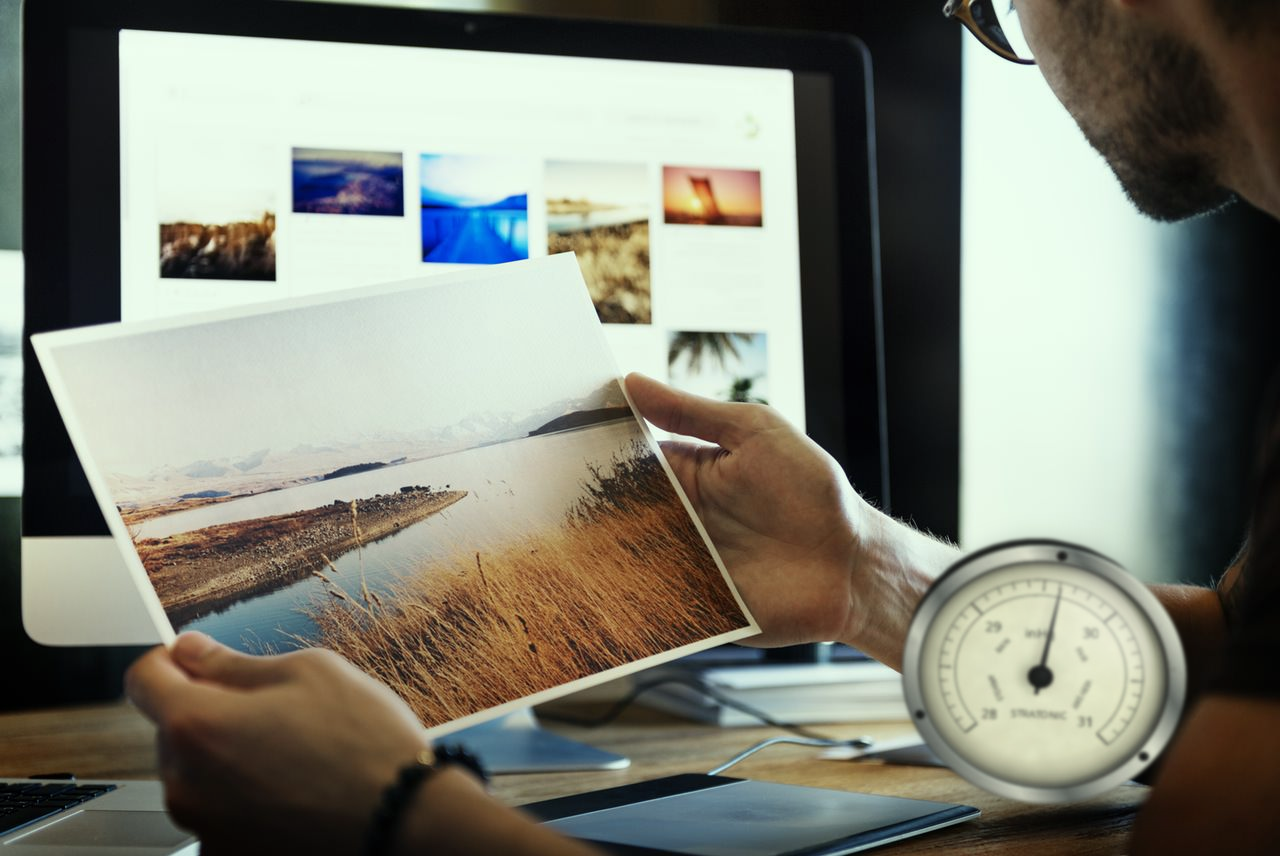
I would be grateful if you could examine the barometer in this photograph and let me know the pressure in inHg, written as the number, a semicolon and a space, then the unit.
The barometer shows 29.6; inHg
